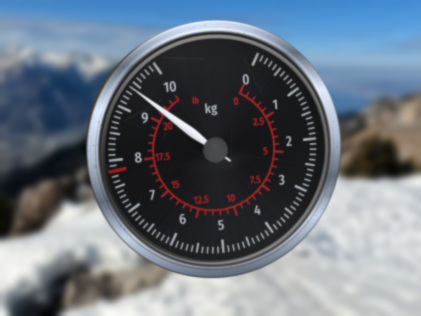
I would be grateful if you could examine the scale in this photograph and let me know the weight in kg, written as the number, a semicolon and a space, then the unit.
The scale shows 9.4; kg
